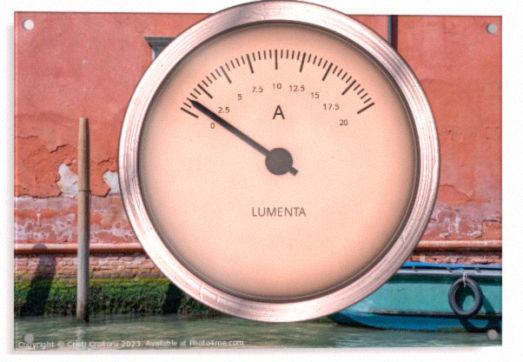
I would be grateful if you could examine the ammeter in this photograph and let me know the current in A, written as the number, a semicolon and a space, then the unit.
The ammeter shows 1; A
